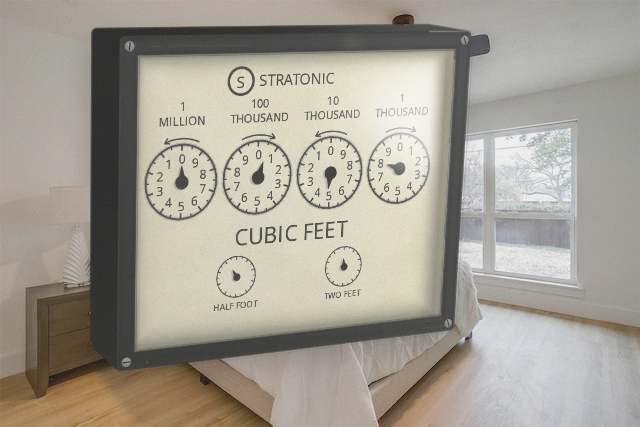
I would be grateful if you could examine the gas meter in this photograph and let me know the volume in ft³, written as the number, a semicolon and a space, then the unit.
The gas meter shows 4800; ft³
